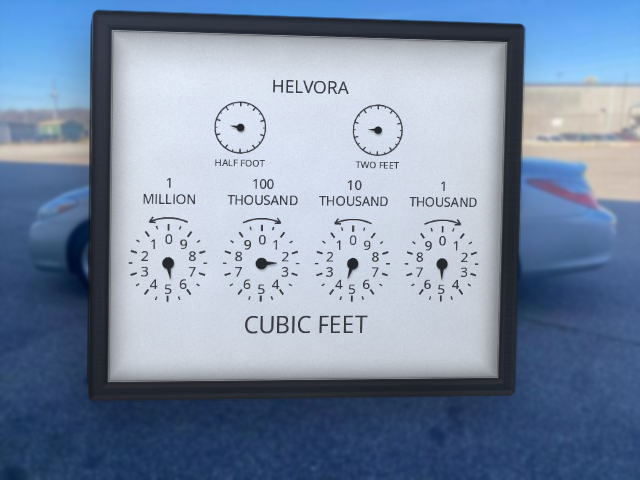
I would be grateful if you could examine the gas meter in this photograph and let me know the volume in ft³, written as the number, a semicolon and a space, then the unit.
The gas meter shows 524500; ft³
